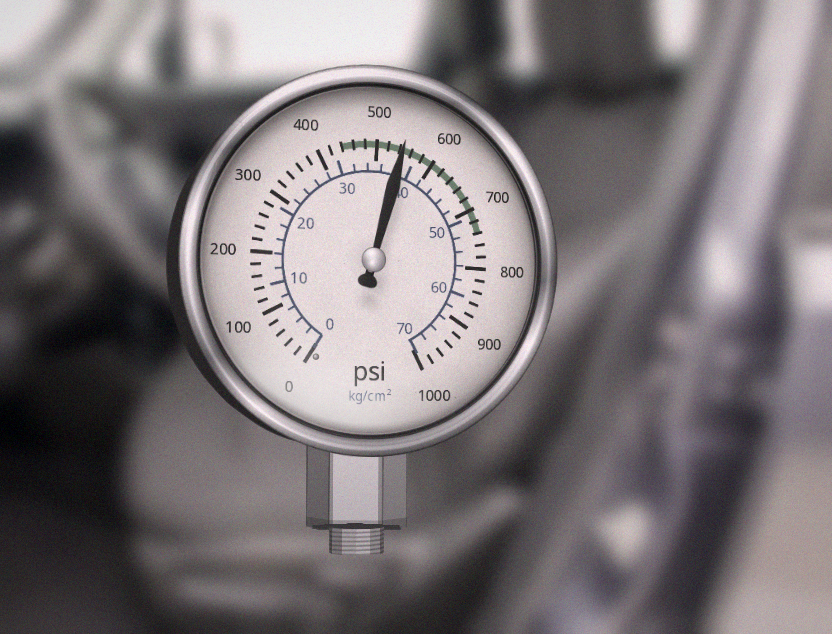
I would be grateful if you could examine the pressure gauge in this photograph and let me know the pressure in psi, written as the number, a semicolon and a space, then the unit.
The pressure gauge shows 540; psi
